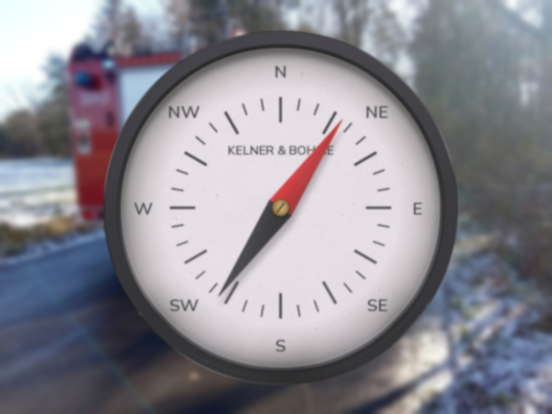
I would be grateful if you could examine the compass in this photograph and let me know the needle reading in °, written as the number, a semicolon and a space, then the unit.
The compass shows 35; °
